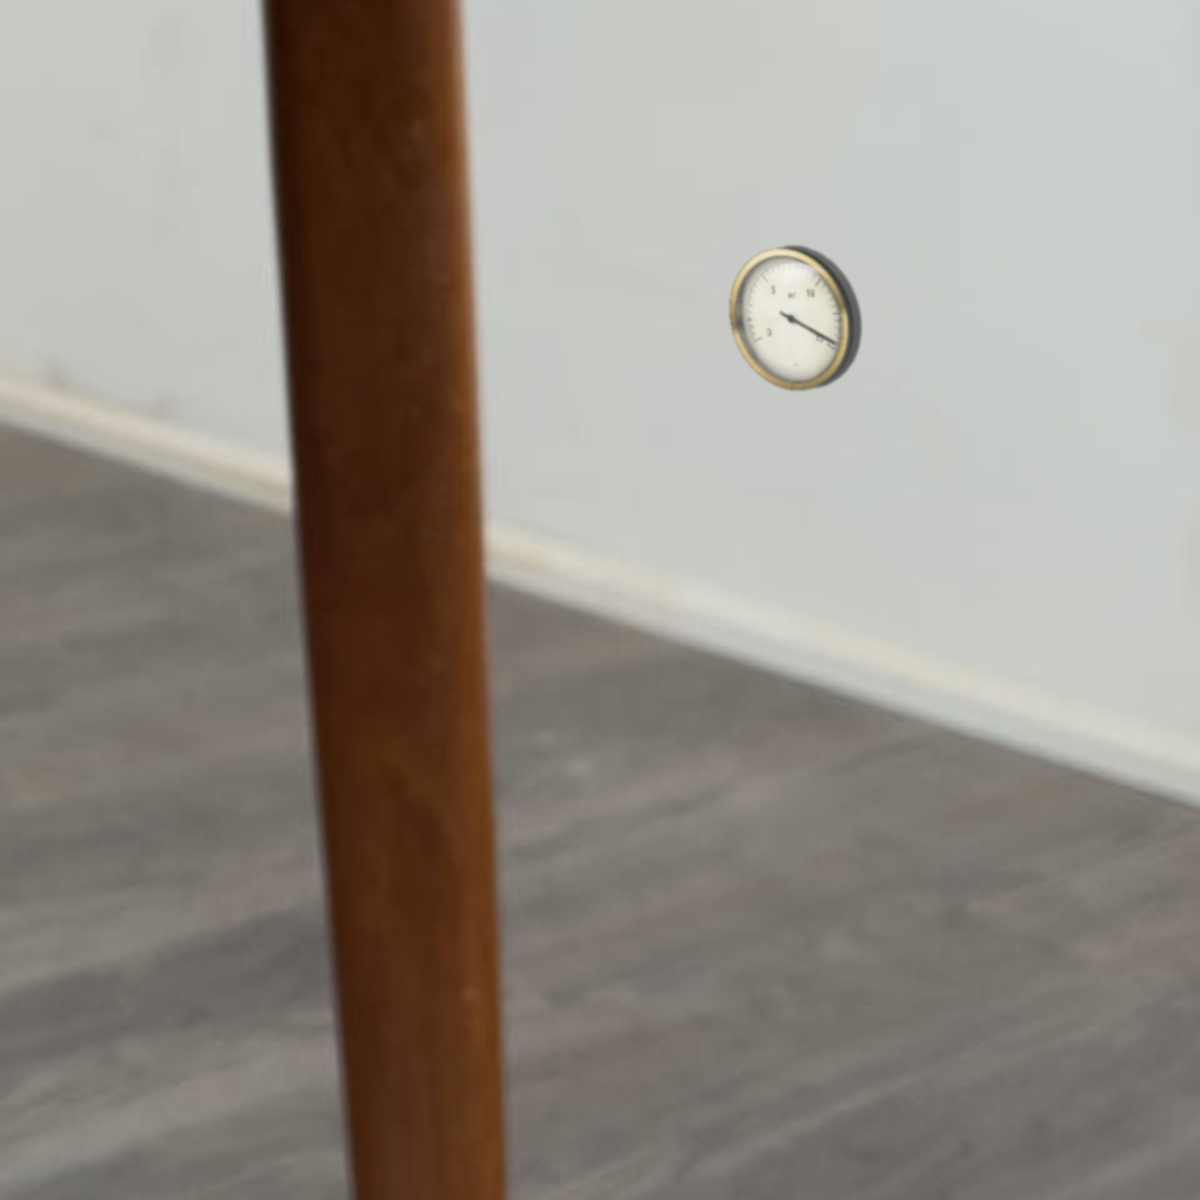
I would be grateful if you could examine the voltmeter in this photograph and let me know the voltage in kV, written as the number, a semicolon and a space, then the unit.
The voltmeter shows 14.5; kV
